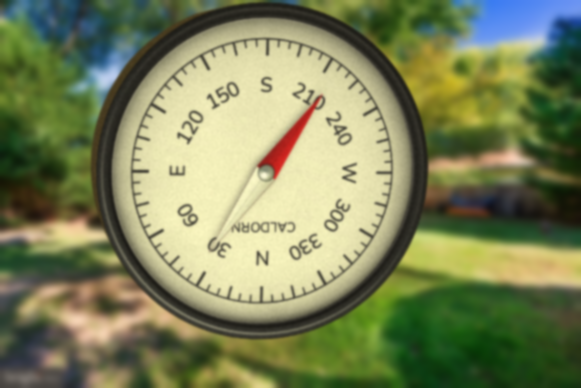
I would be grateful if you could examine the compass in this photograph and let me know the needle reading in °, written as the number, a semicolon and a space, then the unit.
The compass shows 215; °
